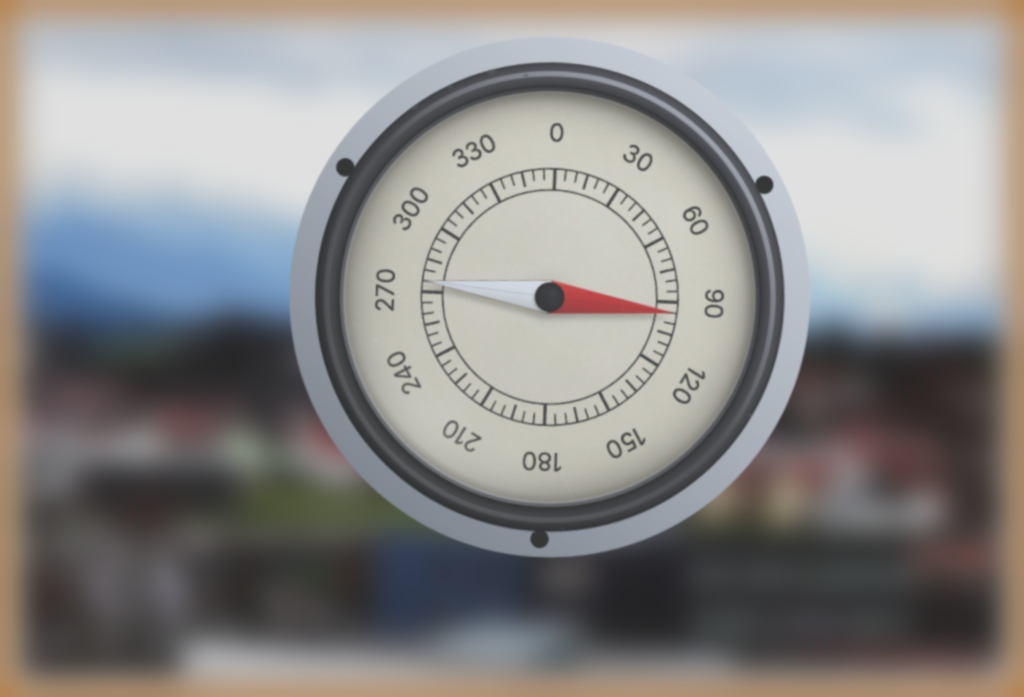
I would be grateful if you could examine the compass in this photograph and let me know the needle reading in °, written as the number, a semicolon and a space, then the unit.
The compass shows 95; °
